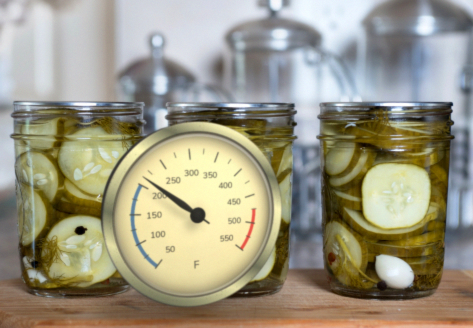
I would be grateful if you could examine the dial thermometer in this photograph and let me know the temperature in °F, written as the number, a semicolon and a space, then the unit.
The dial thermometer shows 212.5; °F
